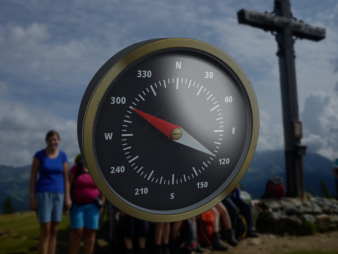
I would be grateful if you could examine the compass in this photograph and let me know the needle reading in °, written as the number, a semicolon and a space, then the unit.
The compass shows 300; °
